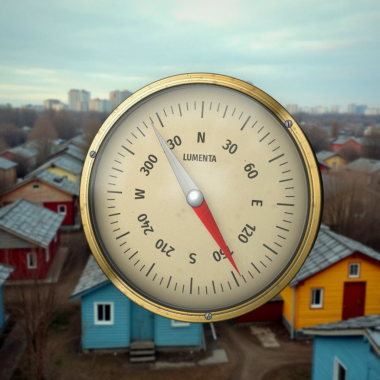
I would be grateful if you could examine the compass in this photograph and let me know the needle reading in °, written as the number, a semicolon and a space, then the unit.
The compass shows 145; °
